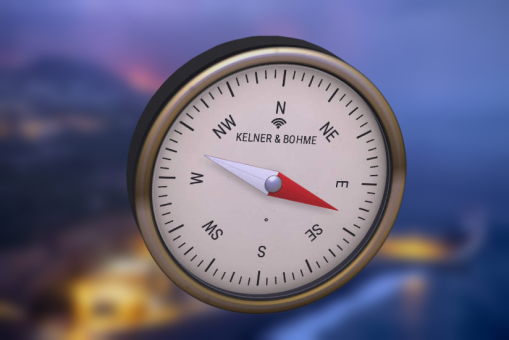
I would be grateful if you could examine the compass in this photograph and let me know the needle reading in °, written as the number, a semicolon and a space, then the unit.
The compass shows 110; °
